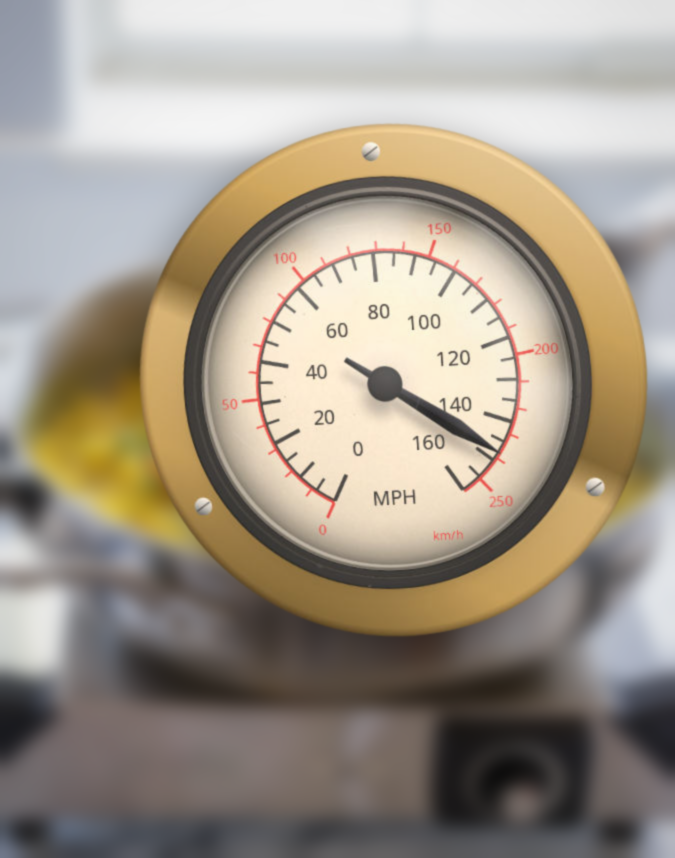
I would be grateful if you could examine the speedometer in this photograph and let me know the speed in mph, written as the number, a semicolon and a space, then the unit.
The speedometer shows 147.5; mph
